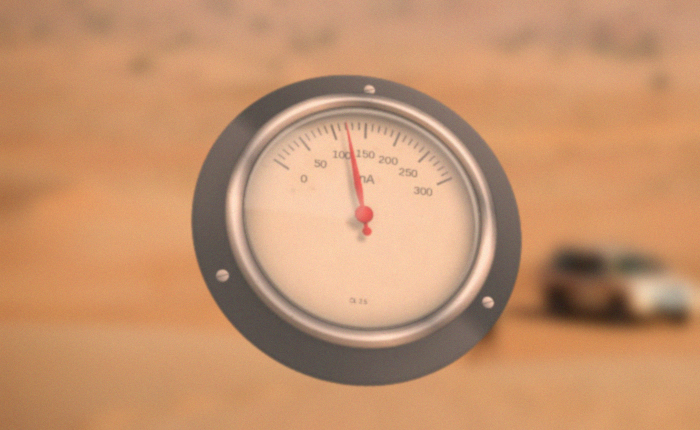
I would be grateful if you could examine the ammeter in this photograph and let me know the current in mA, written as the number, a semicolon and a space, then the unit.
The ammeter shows 120; mA
